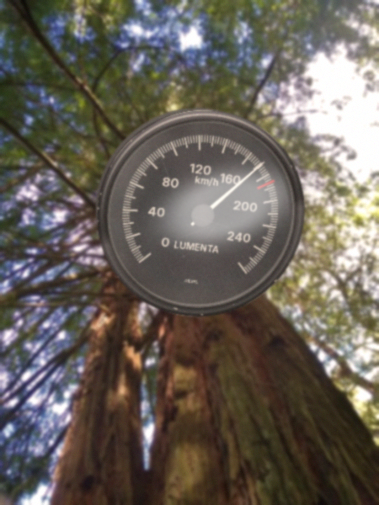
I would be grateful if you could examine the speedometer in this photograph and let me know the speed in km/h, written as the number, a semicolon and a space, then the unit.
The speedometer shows 170; km/h
